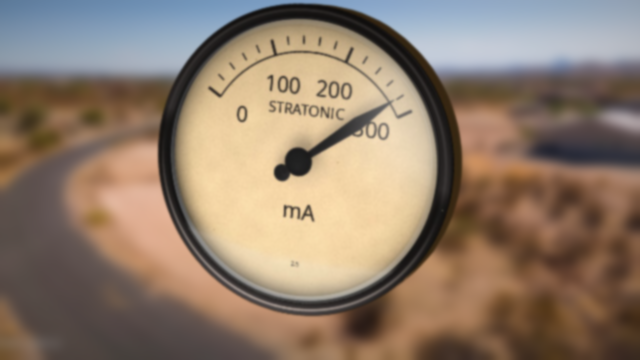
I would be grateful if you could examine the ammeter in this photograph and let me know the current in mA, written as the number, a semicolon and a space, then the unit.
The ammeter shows 280; mA
